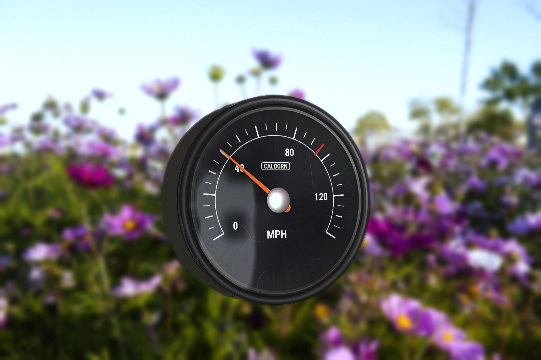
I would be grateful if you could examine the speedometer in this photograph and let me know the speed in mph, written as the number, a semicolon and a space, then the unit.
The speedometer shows 40; mph
